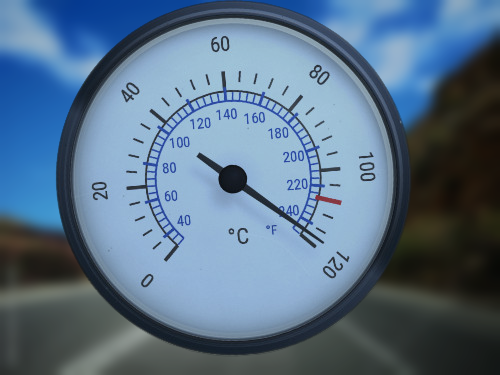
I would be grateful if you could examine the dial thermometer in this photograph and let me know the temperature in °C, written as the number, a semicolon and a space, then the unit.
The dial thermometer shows 118; °C
